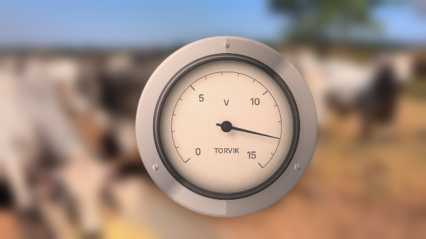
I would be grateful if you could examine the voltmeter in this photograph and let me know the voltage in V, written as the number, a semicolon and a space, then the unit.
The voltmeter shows 13; V
